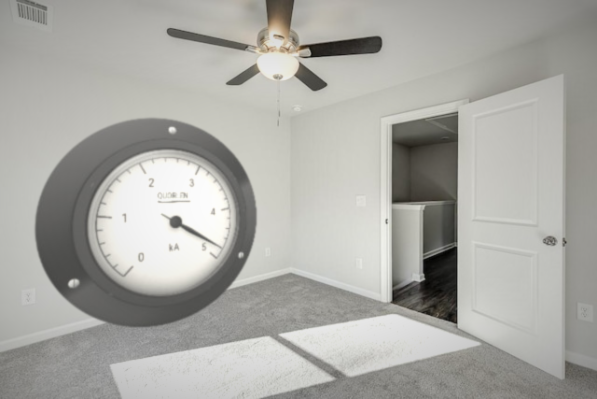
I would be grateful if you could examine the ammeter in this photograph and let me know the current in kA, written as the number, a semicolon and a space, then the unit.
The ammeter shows 4.8; kA
